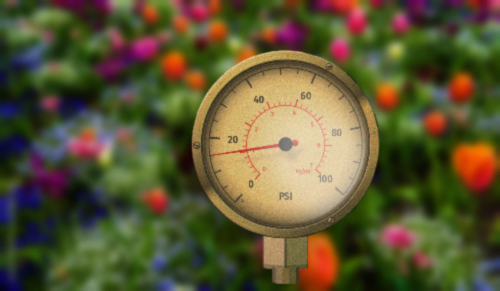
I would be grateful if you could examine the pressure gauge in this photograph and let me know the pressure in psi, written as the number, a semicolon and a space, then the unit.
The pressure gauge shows 15; psi
